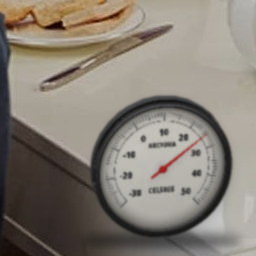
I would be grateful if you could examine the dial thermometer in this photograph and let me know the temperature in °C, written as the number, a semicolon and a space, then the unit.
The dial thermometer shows 25; °C
